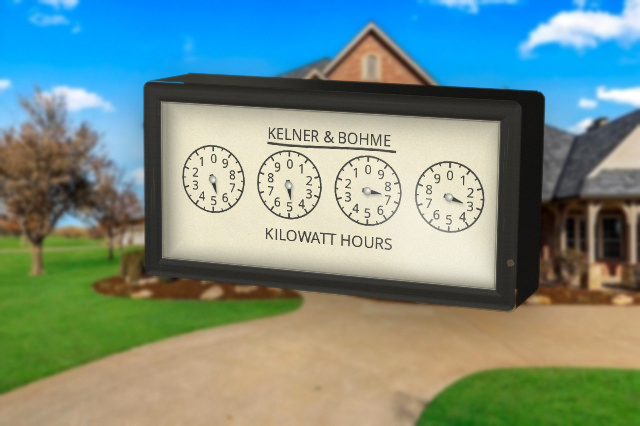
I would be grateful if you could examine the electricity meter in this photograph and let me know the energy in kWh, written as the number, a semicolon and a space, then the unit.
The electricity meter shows 5473; kWh
